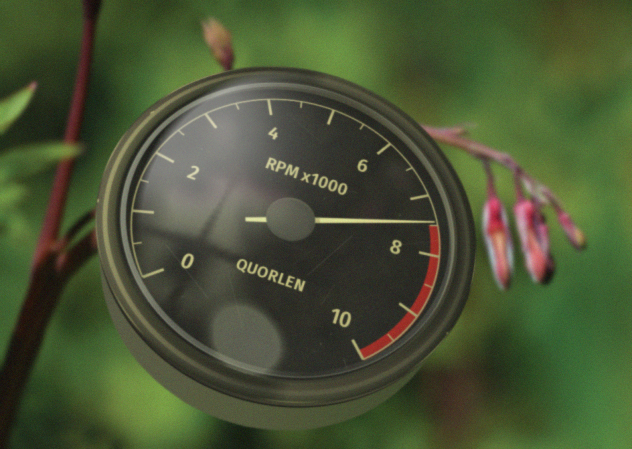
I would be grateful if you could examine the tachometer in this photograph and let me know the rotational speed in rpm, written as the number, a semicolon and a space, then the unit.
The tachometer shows 7500; rpm
